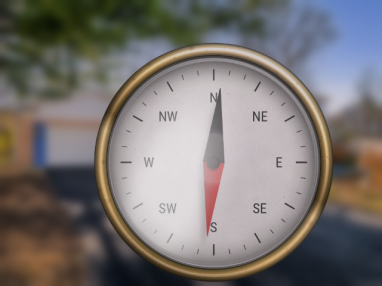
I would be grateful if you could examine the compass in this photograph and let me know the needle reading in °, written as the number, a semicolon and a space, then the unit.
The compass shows 185; °
